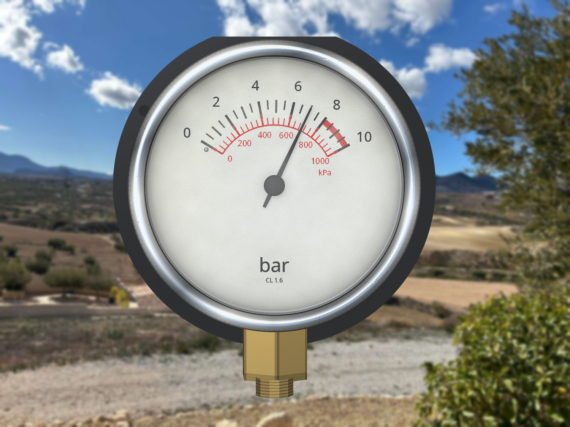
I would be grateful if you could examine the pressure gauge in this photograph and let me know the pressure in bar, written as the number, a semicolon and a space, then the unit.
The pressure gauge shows 7; bar
